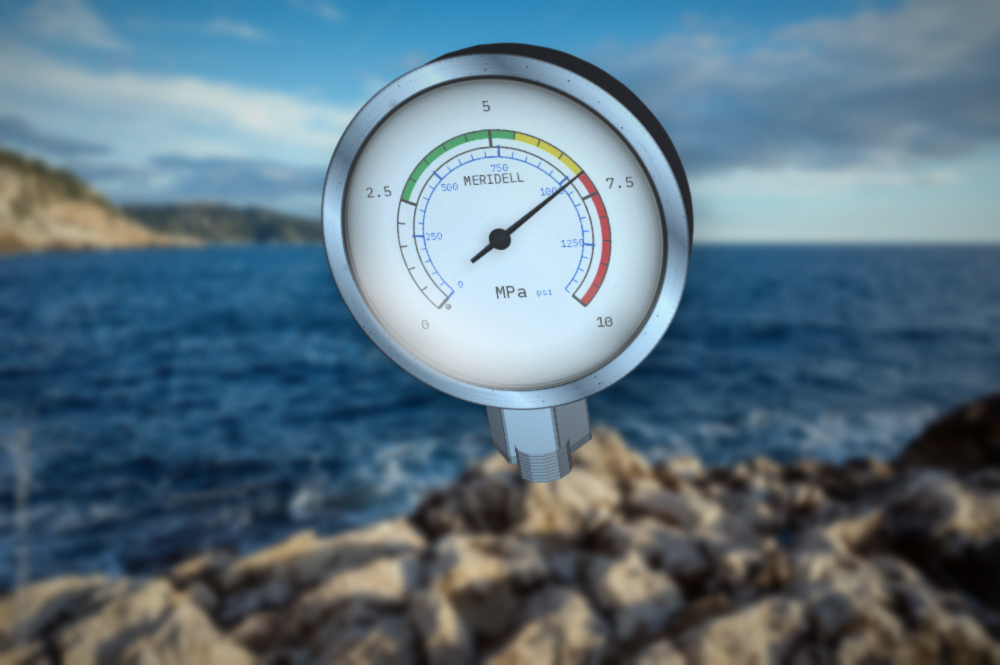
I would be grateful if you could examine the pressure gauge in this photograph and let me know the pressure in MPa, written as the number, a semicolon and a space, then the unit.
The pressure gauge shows 7; MPa
